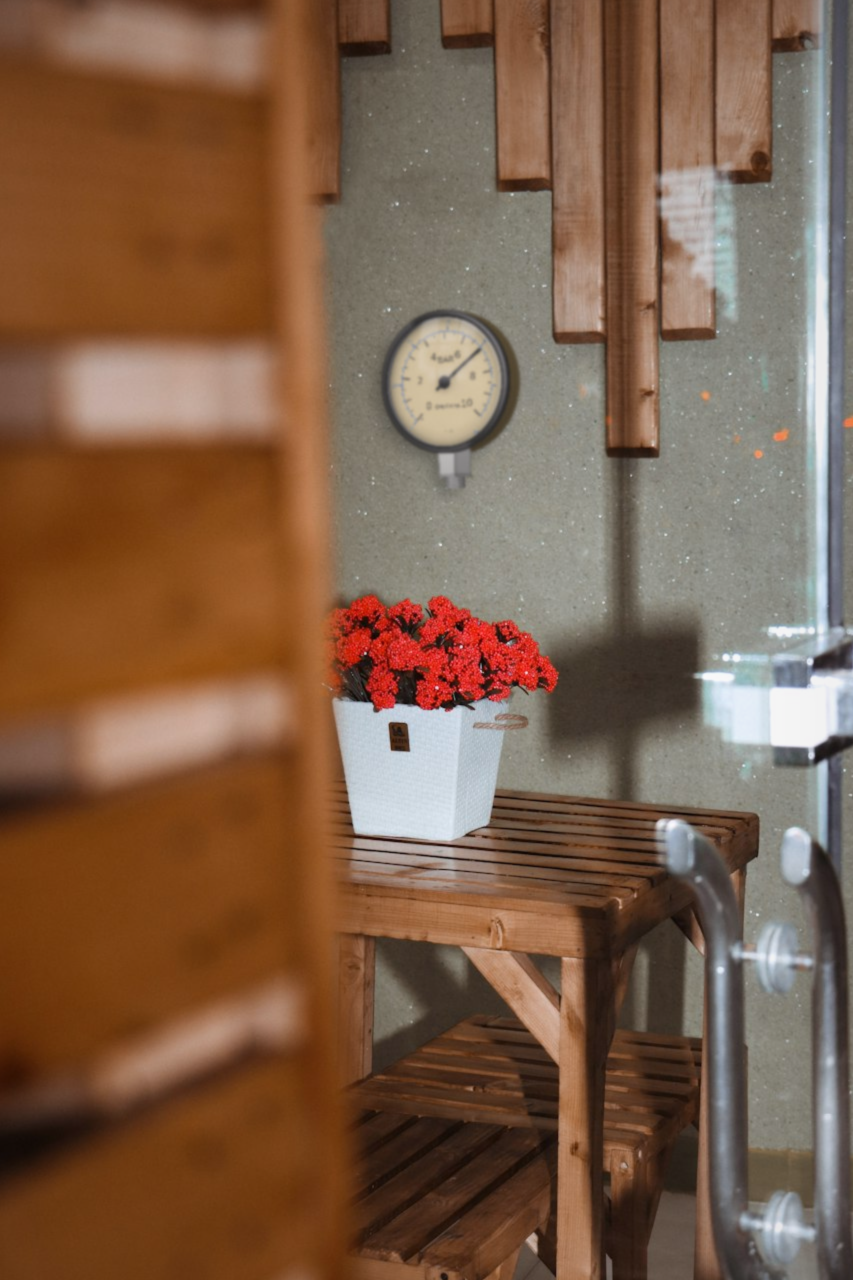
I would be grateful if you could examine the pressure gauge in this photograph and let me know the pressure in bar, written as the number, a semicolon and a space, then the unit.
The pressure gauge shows 7; bar
